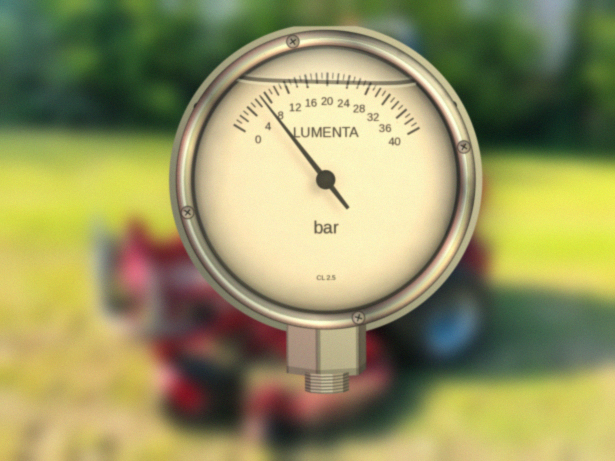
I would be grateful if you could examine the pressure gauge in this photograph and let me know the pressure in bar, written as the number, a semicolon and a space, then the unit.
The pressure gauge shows 7; bar
